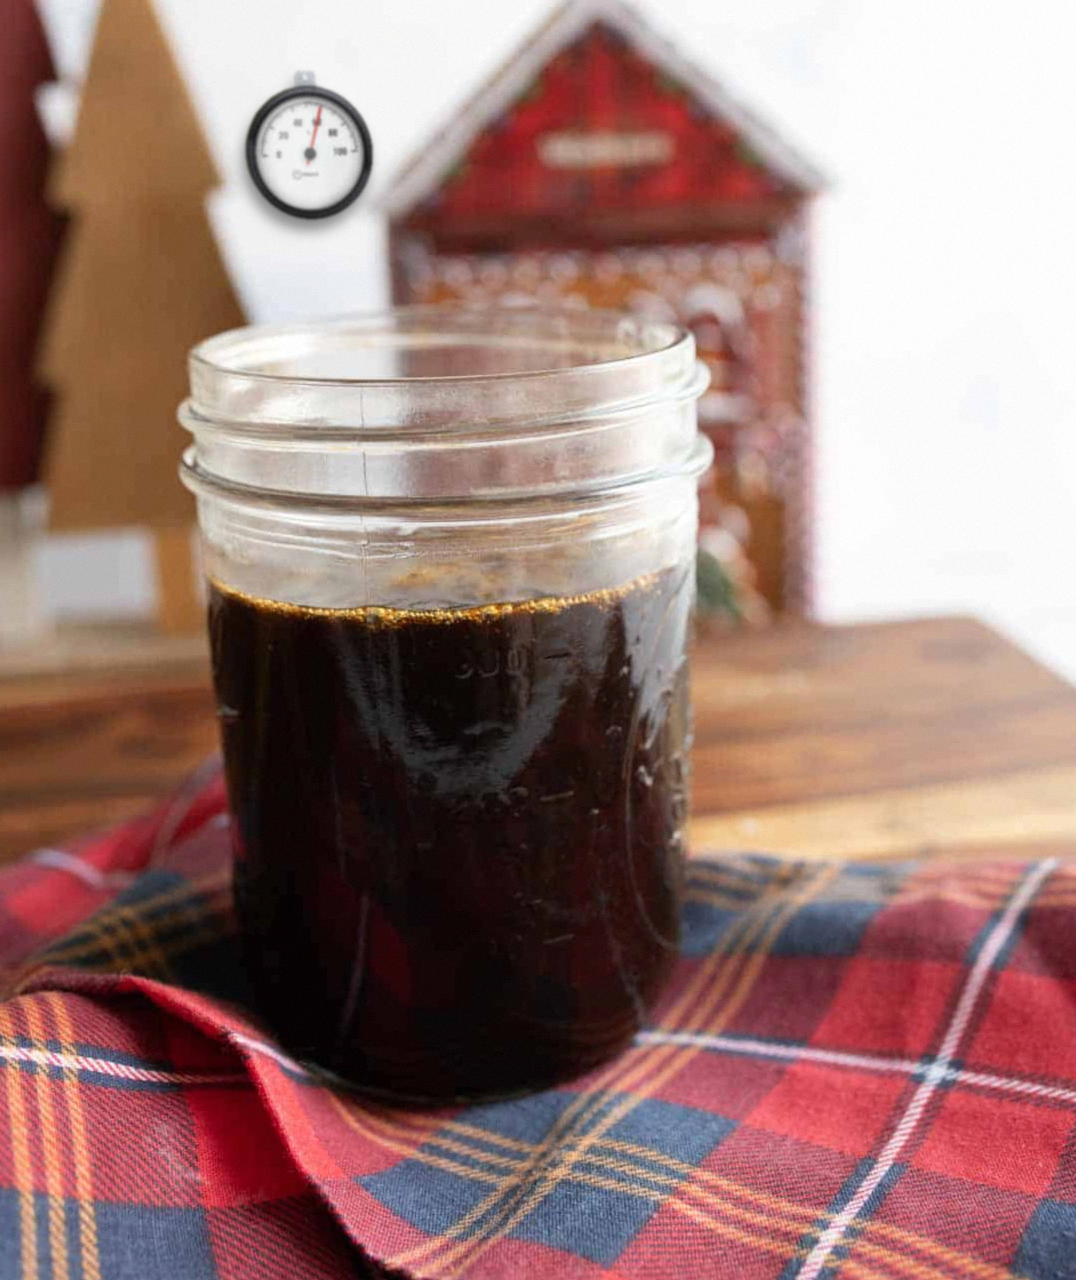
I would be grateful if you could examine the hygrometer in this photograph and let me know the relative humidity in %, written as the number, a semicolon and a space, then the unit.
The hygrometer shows 60; %
